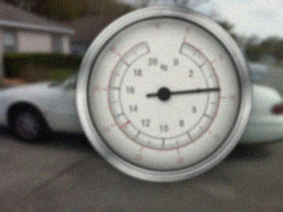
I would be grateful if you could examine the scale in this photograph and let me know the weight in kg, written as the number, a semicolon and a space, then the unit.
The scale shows 4; kg
